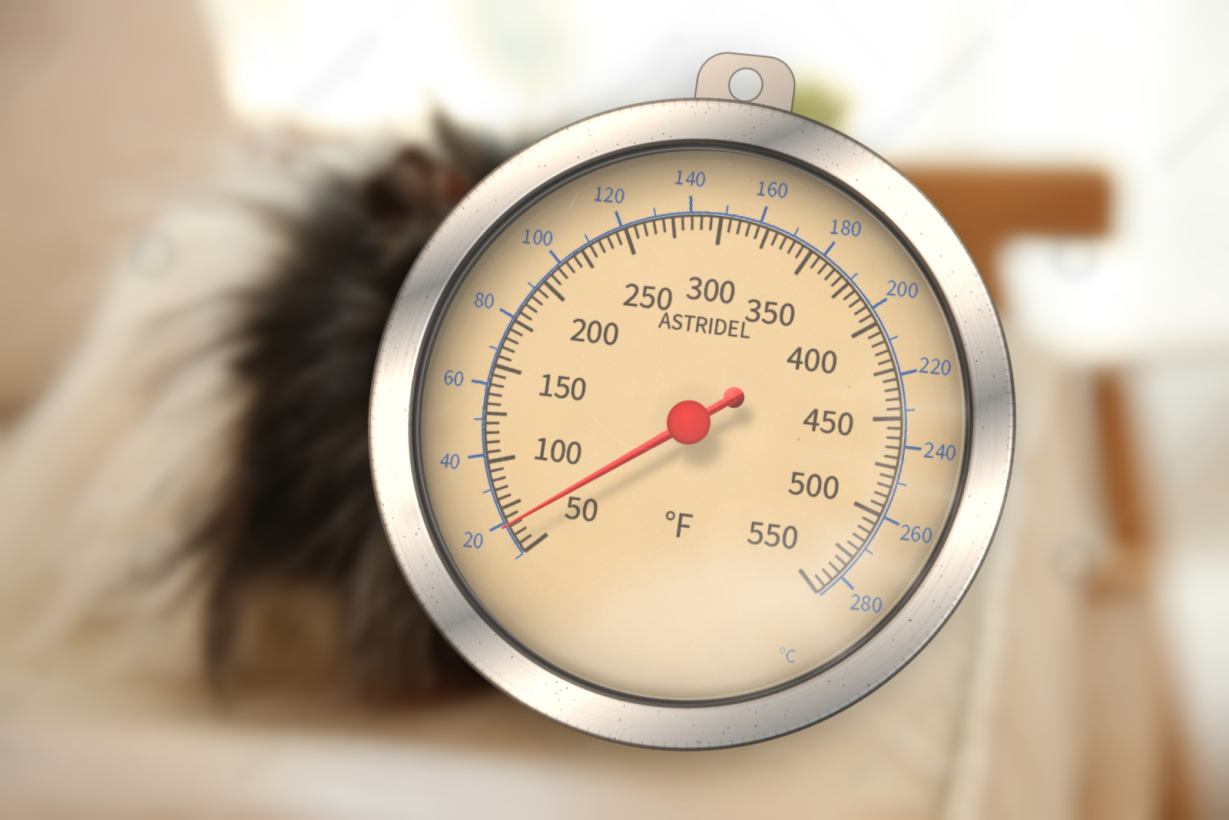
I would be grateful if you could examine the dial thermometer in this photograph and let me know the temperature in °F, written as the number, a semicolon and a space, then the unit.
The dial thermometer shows 65; °F
